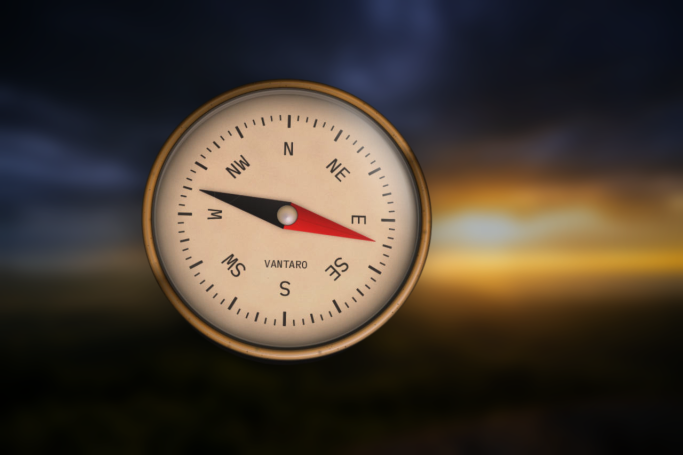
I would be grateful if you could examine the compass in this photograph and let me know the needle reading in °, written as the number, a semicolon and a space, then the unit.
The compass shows 105; °
